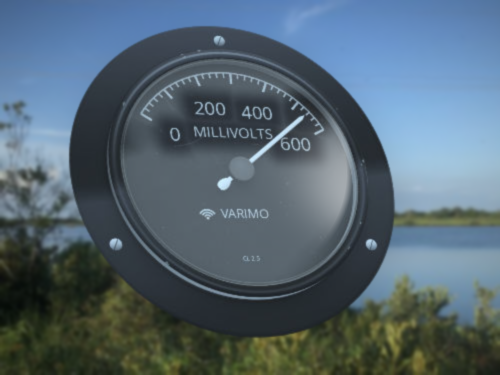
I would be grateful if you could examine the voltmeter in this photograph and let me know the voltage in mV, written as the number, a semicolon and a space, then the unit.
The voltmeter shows 540; mV
